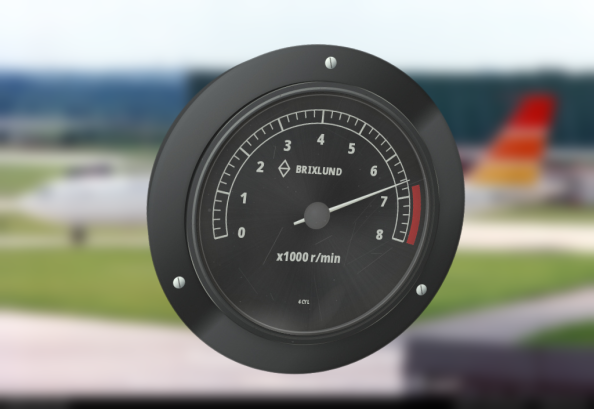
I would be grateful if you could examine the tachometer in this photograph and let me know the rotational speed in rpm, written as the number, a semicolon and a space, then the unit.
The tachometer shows 6600; rpm
